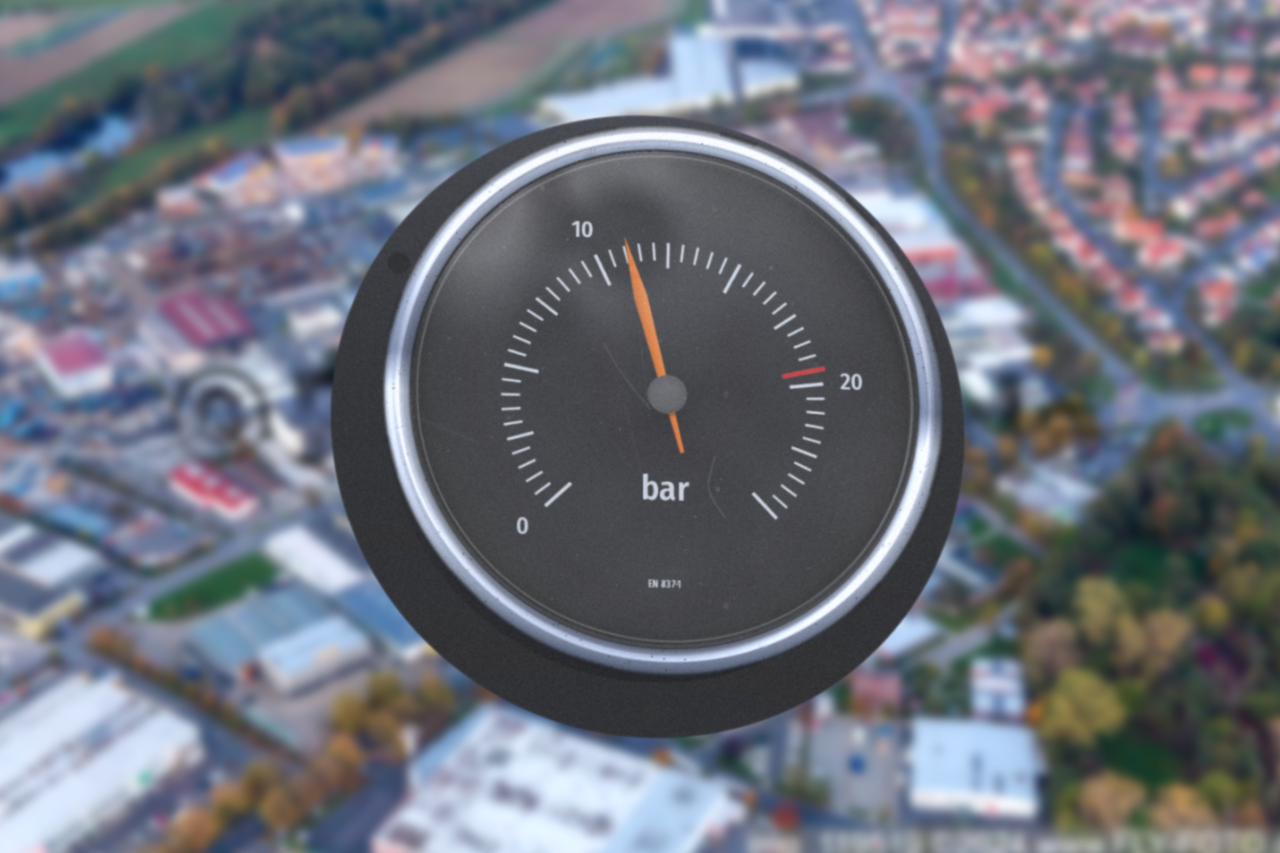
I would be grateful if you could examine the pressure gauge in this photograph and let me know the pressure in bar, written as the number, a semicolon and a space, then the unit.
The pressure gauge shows 11; bar
